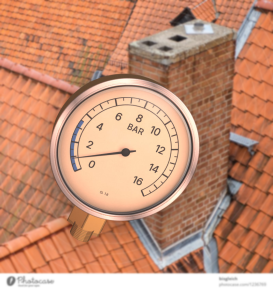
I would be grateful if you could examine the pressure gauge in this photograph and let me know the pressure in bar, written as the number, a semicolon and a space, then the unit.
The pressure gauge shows 1; bar
